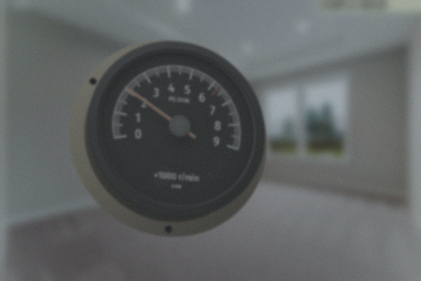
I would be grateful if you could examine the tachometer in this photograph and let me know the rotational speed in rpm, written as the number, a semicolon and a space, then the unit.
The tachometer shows 2000; rpm
